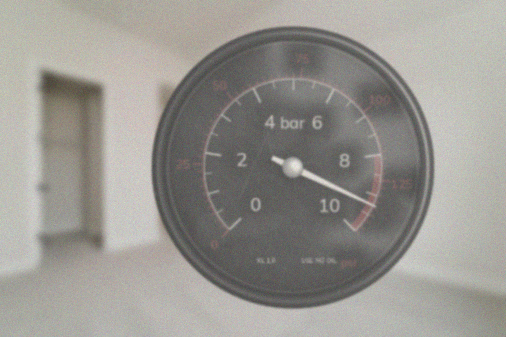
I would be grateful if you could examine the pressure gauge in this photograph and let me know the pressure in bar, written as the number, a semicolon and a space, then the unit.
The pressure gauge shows 9.25; bar
